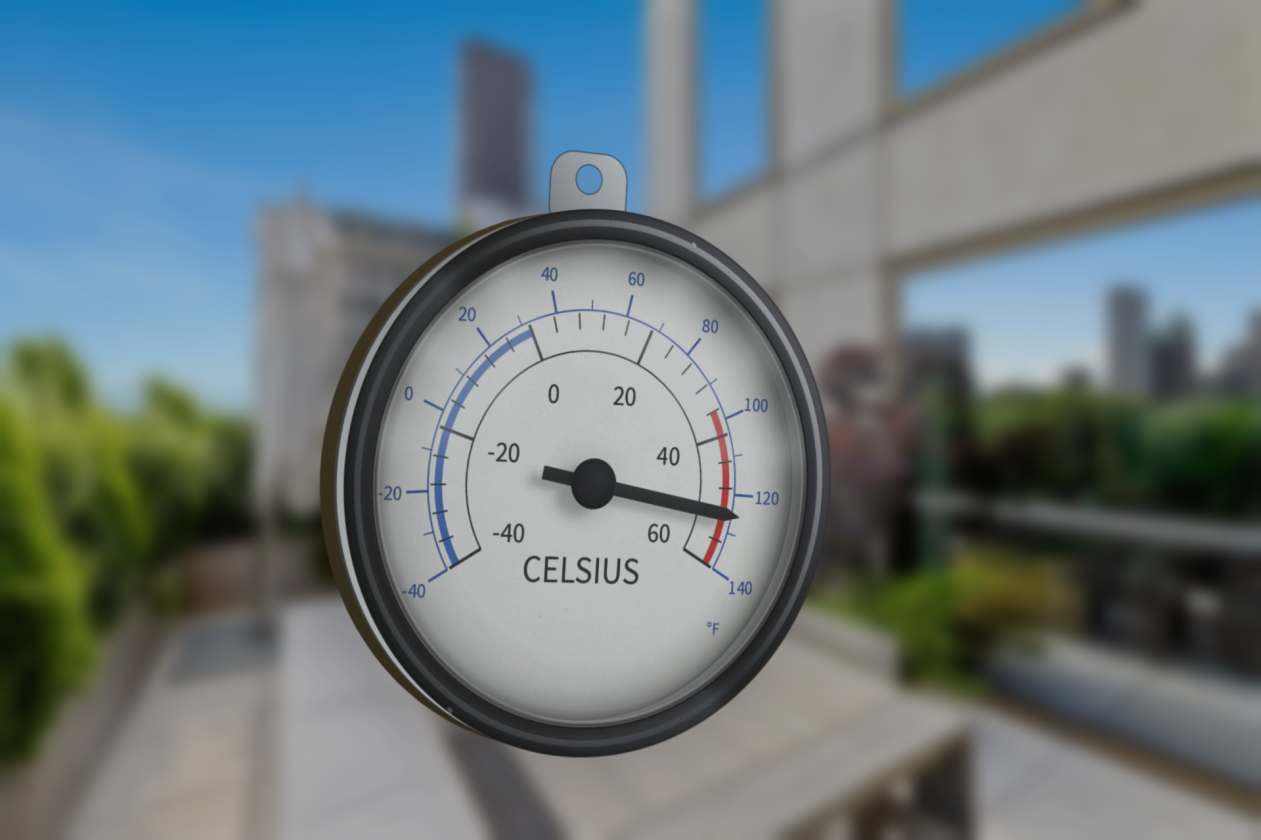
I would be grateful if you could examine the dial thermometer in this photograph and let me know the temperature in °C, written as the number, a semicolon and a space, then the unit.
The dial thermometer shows 52; °C
